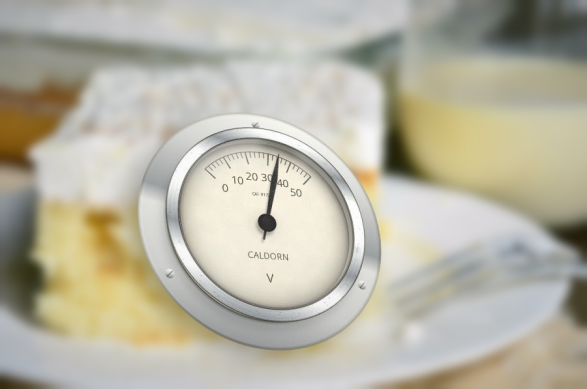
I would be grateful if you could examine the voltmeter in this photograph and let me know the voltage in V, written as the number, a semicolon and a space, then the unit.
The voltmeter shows 34; V
